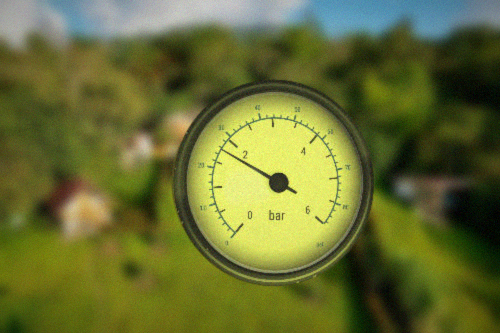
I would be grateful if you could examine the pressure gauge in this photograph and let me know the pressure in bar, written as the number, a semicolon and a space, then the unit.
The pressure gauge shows 1.75; bar
